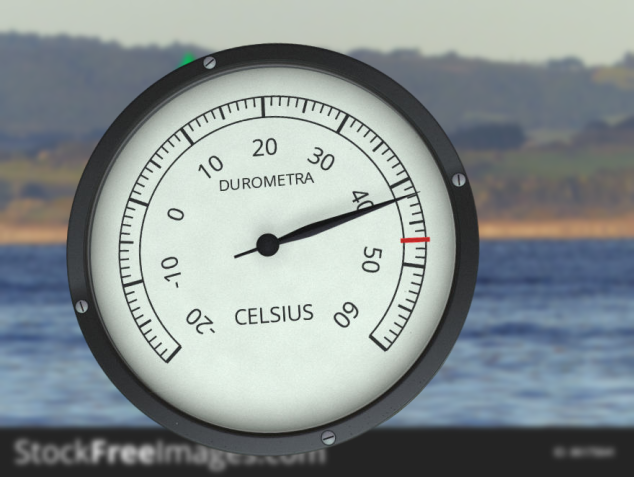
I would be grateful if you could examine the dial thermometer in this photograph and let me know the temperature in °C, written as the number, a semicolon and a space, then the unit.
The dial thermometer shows 42; °C
